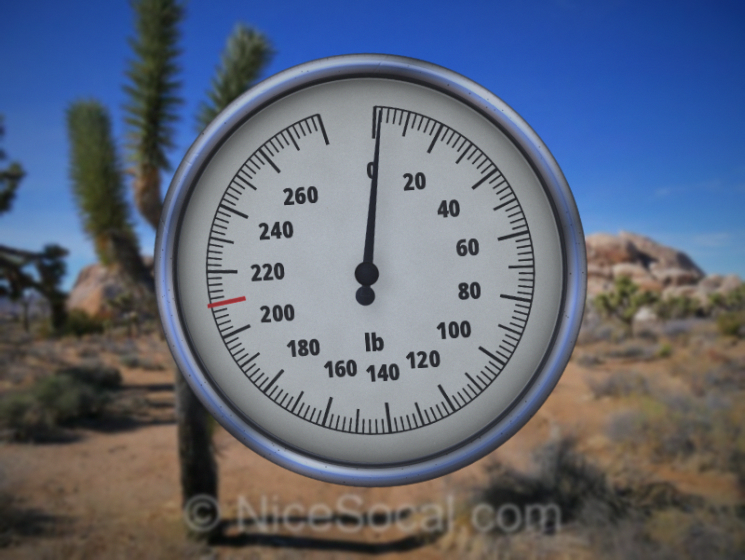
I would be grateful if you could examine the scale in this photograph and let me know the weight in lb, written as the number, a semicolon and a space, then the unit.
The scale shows 2; lb
